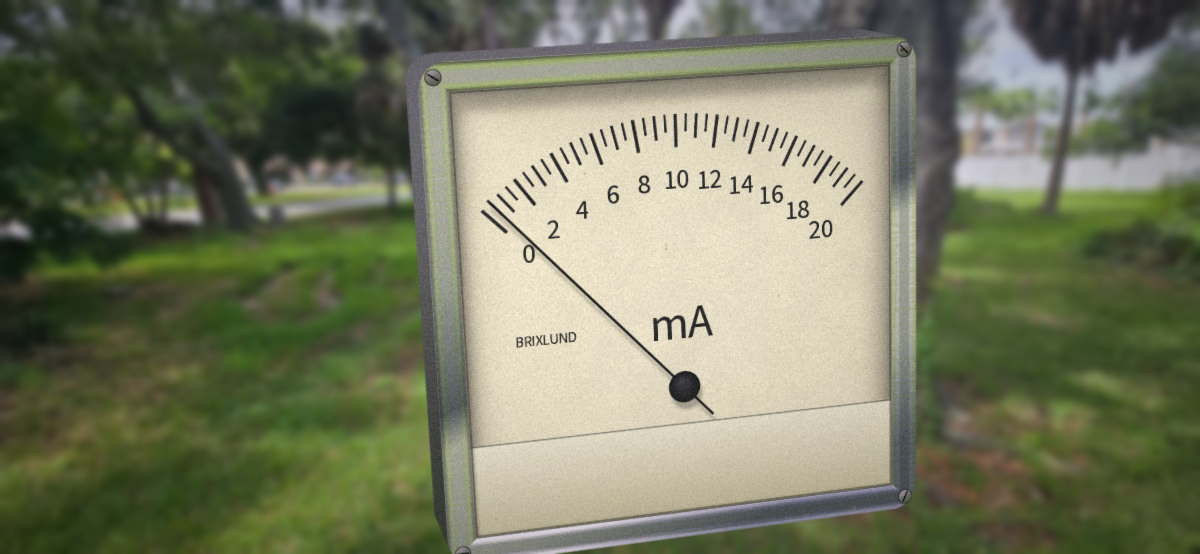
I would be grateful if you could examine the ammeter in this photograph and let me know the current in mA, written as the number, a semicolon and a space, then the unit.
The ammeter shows 0.5; mA
